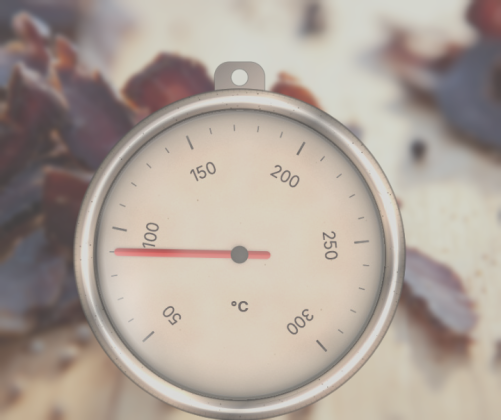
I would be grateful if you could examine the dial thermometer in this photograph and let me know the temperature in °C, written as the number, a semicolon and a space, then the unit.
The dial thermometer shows 90; °C
